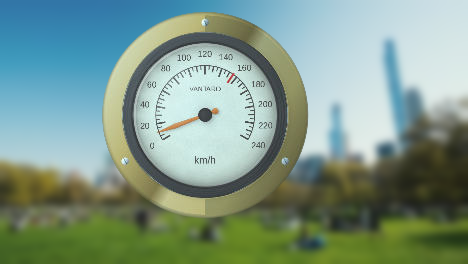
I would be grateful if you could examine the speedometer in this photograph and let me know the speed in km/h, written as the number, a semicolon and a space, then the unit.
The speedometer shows 10; km/h
